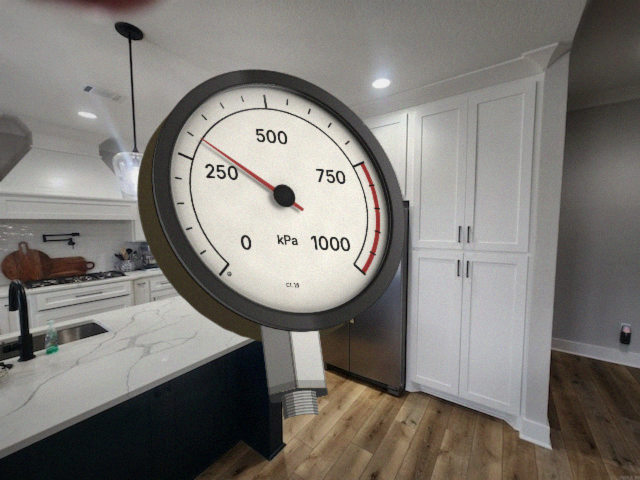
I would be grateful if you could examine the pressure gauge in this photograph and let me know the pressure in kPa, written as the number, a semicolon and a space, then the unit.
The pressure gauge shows 300; kPa
